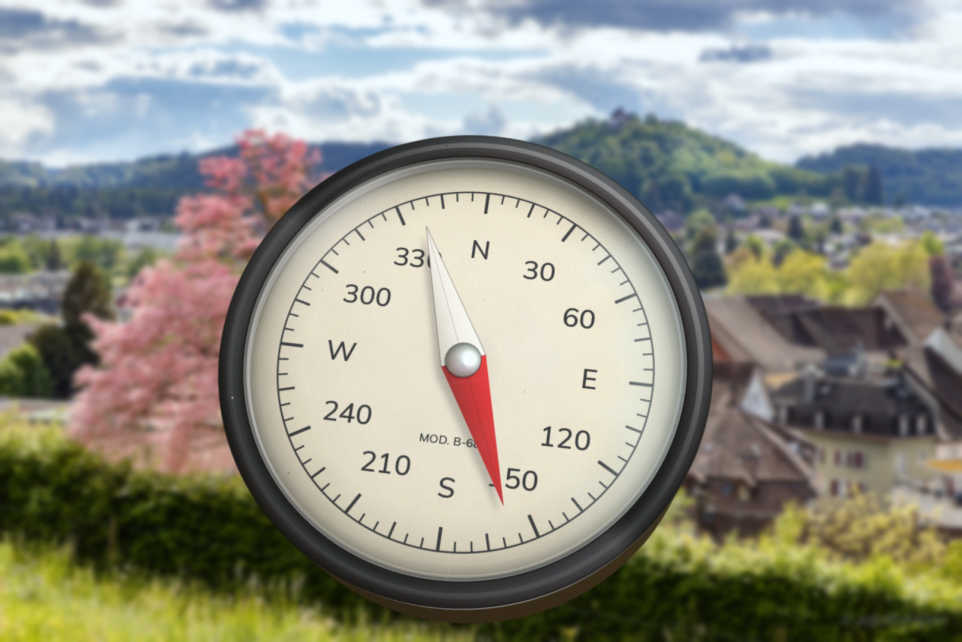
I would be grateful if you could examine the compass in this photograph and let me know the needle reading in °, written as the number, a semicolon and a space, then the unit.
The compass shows 157.5; °
